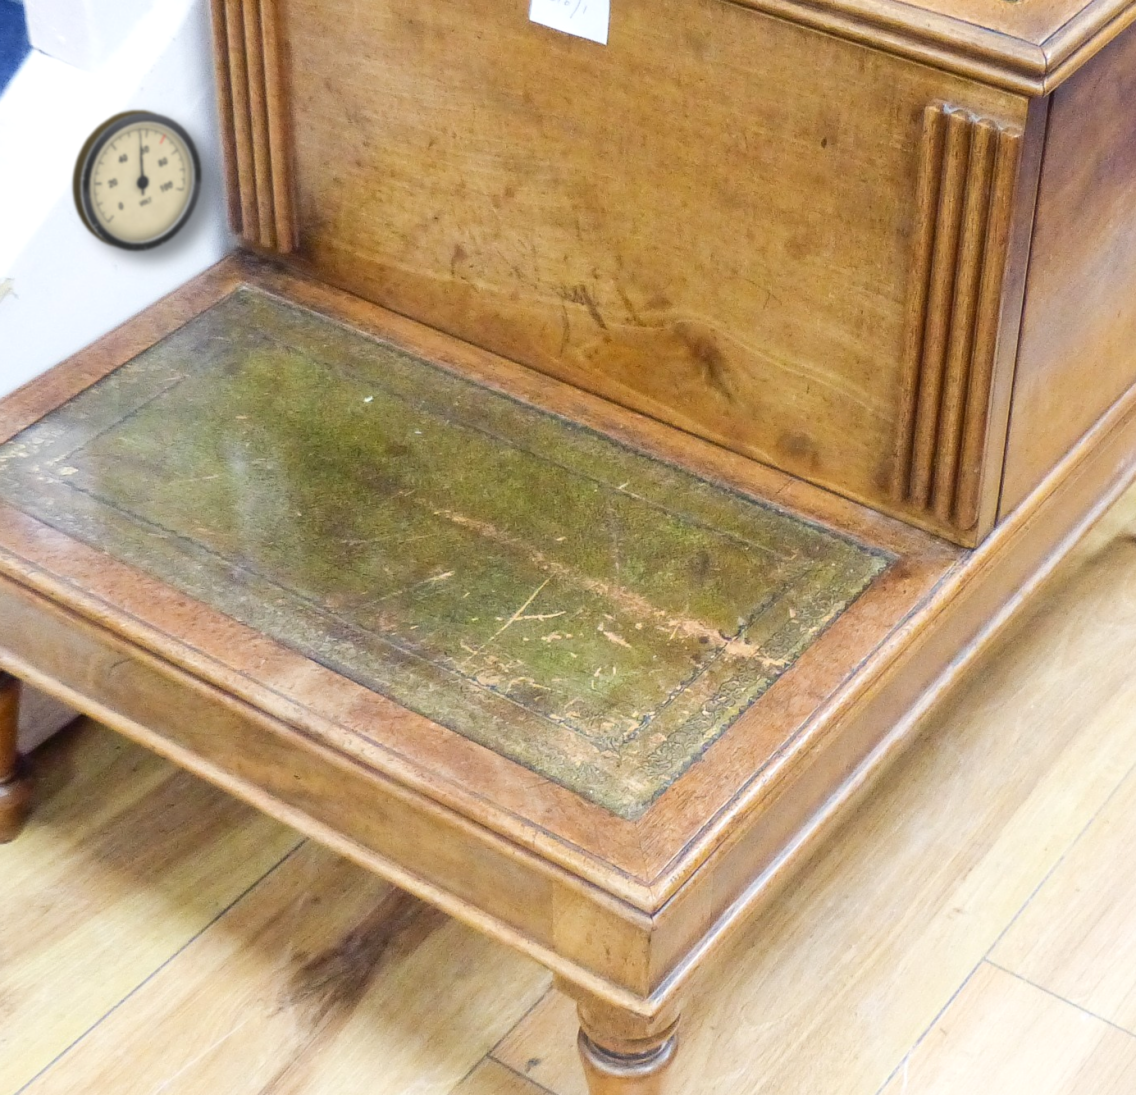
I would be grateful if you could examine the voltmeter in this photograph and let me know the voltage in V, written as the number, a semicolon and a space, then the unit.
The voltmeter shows 55; V
